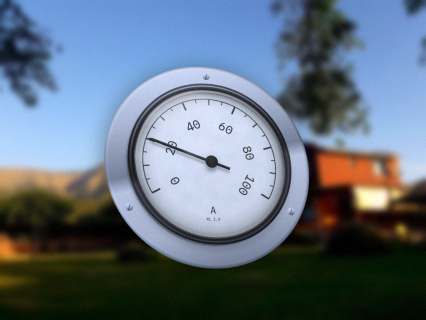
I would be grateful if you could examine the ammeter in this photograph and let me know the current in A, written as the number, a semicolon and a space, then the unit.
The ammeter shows 20; A
